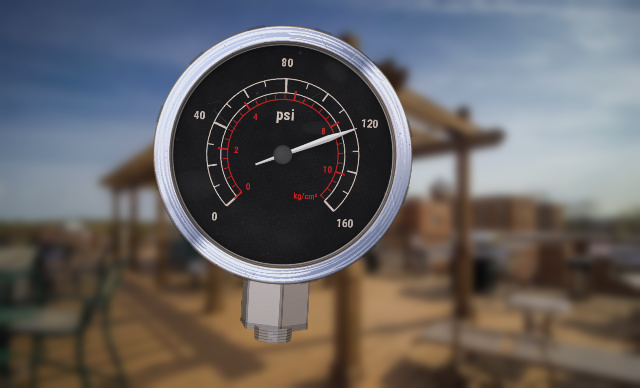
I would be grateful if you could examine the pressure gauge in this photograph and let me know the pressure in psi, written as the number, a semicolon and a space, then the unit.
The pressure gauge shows 120; psi
